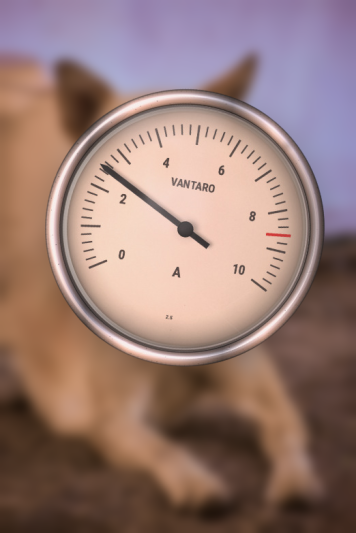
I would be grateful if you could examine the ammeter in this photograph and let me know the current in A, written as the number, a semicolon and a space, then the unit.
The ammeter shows 2.5; A
